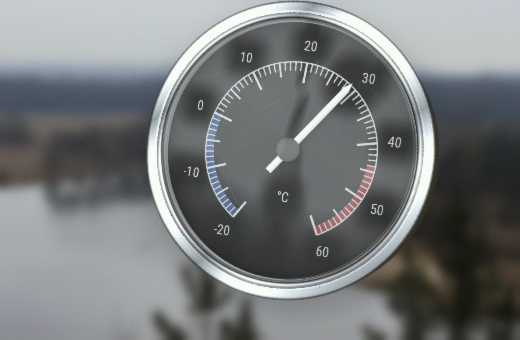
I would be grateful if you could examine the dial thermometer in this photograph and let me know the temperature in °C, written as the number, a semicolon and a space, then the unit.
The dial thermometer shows 29; °C
